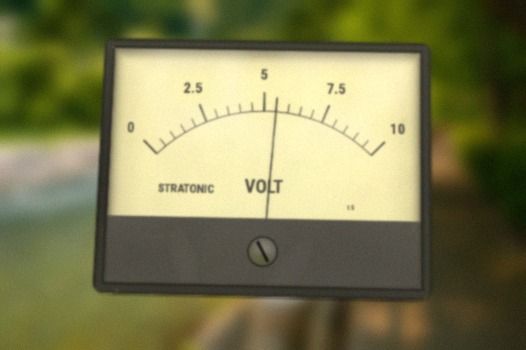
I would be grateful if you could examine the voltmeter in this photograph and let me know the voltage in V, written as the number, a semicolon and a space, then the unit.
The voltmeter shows 5.5; V
